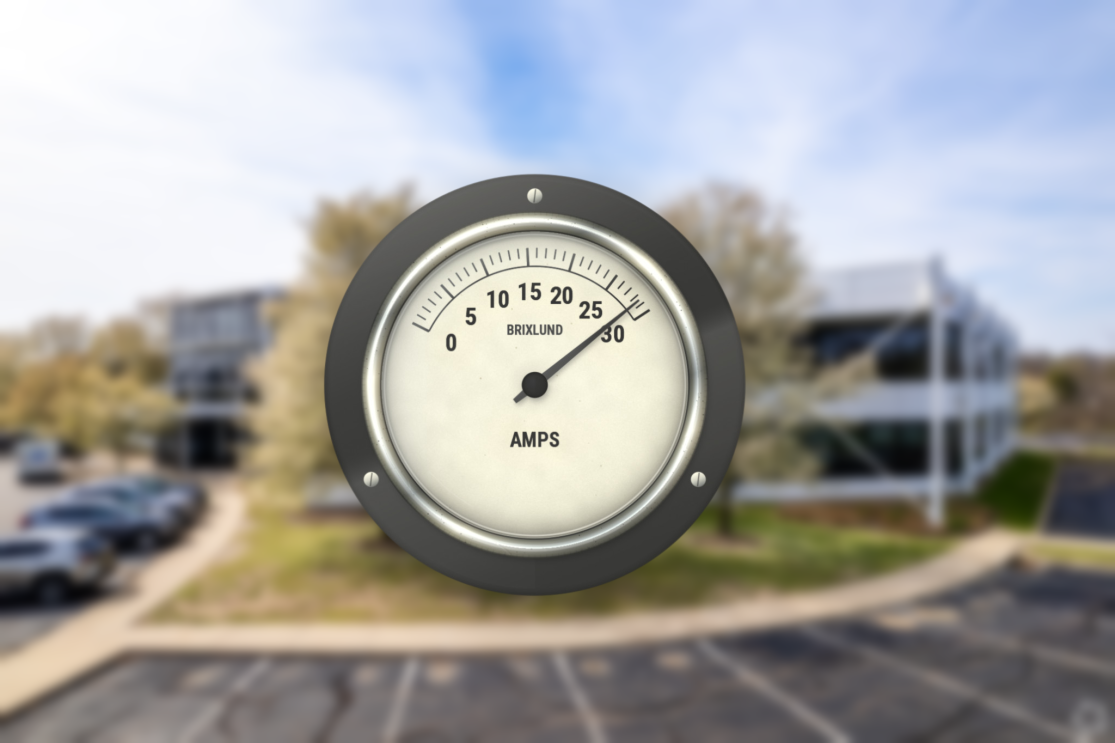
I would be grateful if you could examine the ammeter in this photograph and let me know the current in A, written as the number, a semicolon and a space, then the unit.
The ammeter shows 28.5; A
